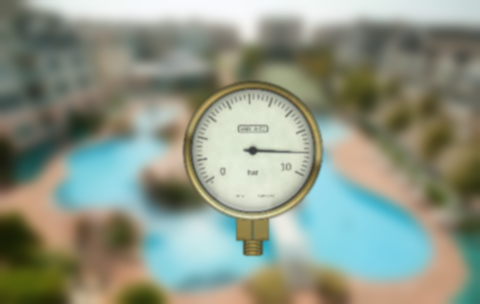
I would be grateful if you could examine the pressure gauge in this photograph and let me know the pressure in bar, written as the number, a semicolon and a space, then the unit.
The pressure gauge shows 9; bar
